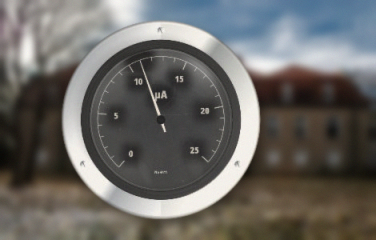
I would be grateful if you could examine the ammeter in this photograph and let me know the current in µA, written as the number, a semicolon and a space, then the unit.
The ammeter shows 11; µA
